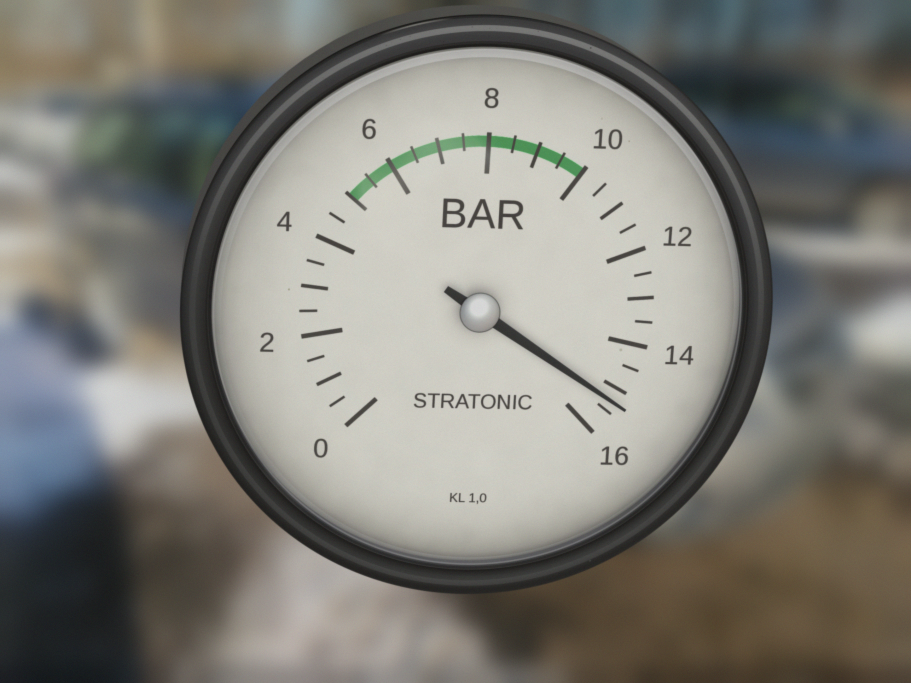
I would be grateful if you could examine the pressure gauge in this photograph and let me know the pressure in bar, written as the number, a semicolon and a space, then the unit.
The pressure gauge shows 15.25; bar
